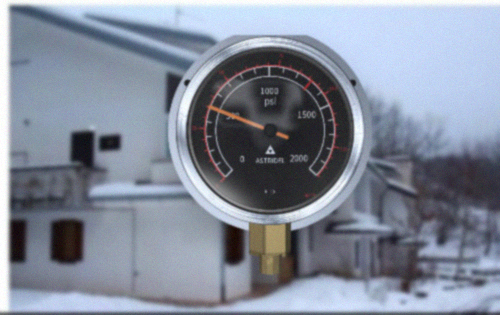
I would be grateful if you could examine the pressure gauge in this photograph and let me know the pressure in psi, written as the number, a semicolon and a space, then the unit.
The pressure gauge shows 500; psi
